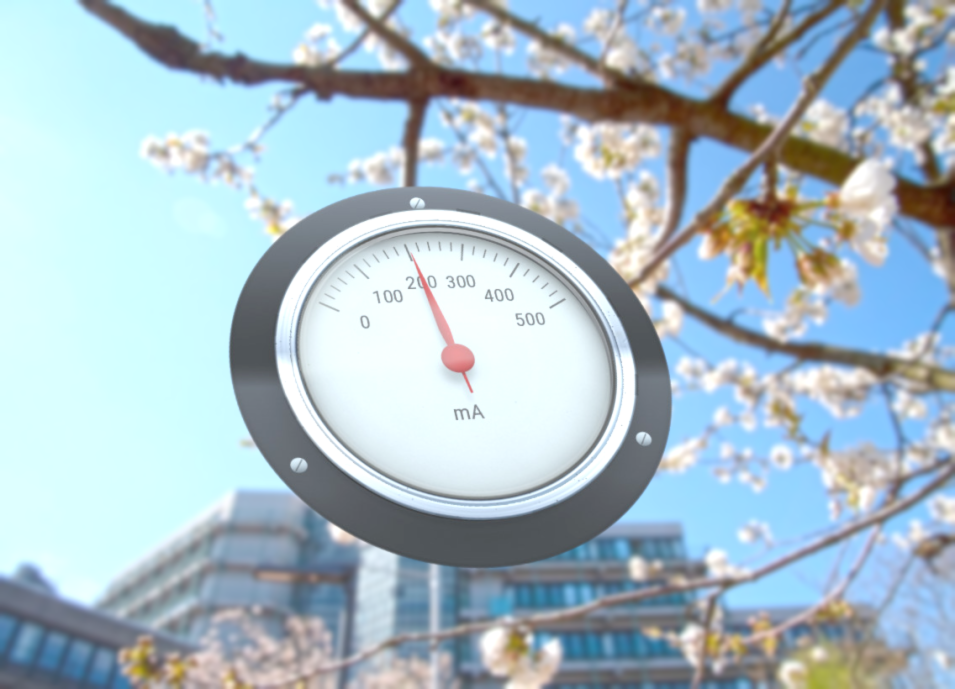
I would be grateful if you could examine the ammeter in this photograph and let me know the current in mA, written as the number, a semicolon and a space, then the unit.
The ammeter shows 200; mA
